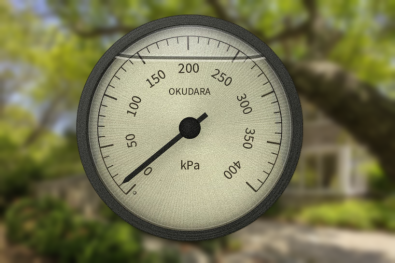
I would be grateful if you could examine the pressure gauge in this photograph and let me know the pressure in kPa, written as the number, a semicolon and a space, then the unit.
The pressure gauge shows 10; kPa
